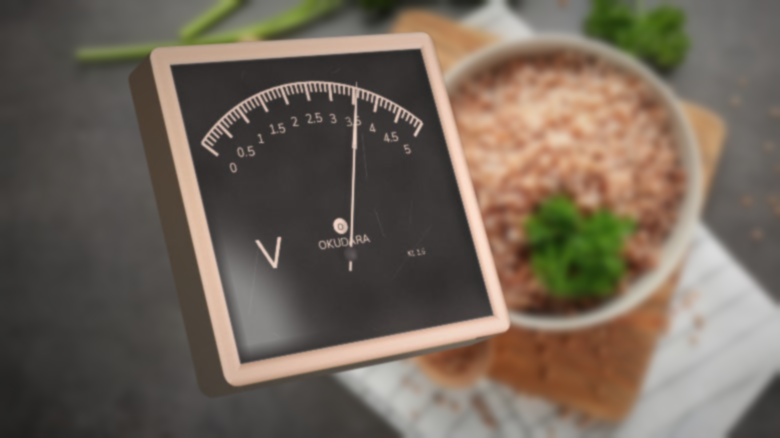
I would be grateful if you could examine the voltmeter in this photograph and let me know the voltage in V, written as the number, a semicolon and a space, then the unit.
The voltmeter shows 3.5; V
